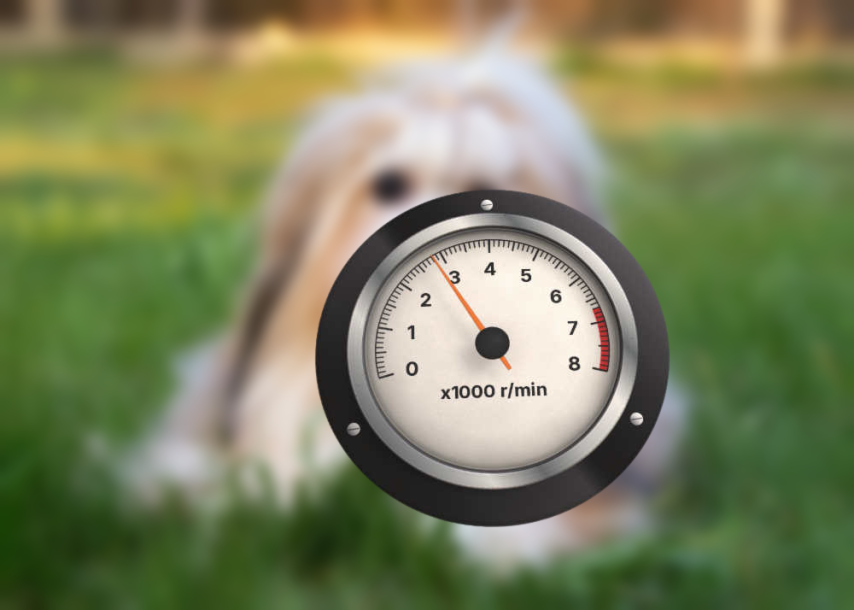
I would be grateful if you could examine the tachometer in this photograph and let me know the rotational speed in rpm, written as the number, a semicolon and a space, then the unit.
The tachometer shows 2800; rpm
